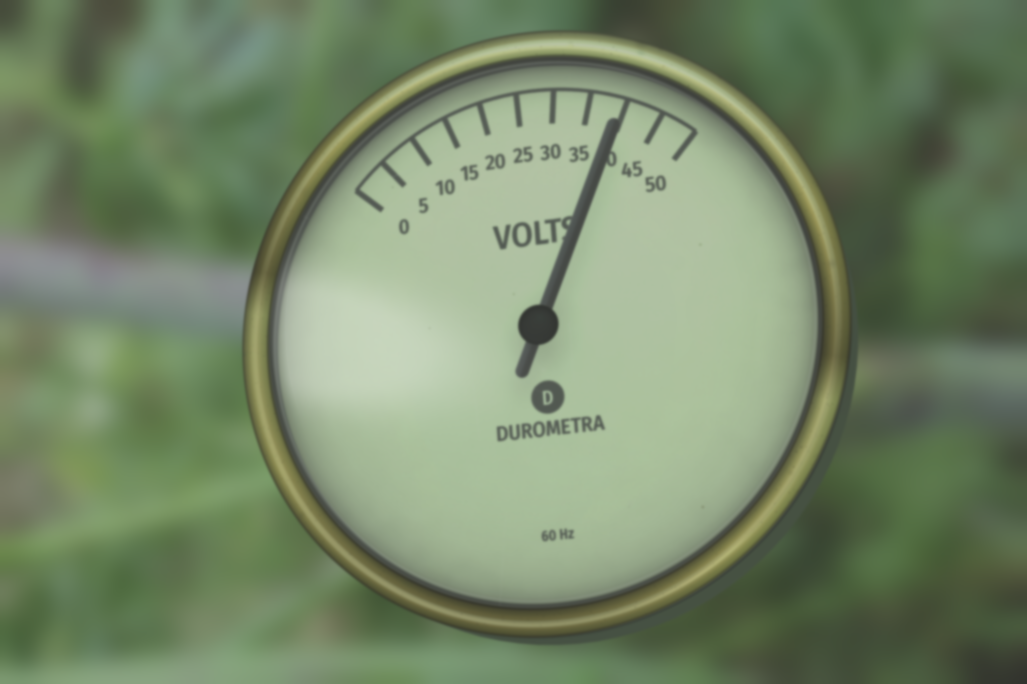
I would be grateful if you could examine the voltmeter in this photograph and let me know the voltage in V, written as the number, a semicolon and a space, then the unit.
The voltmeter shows 40; V
